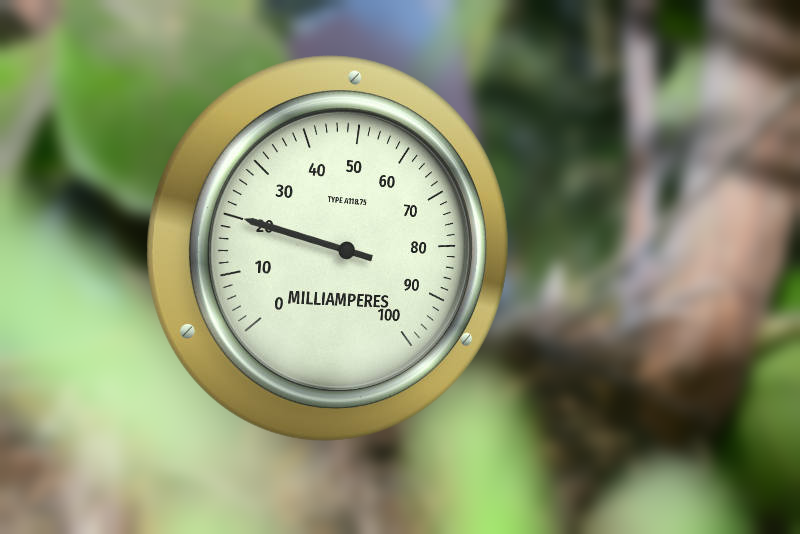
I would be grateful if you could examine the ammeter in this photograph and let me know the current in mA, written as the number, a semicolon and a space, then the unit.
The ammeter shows 20; mA
